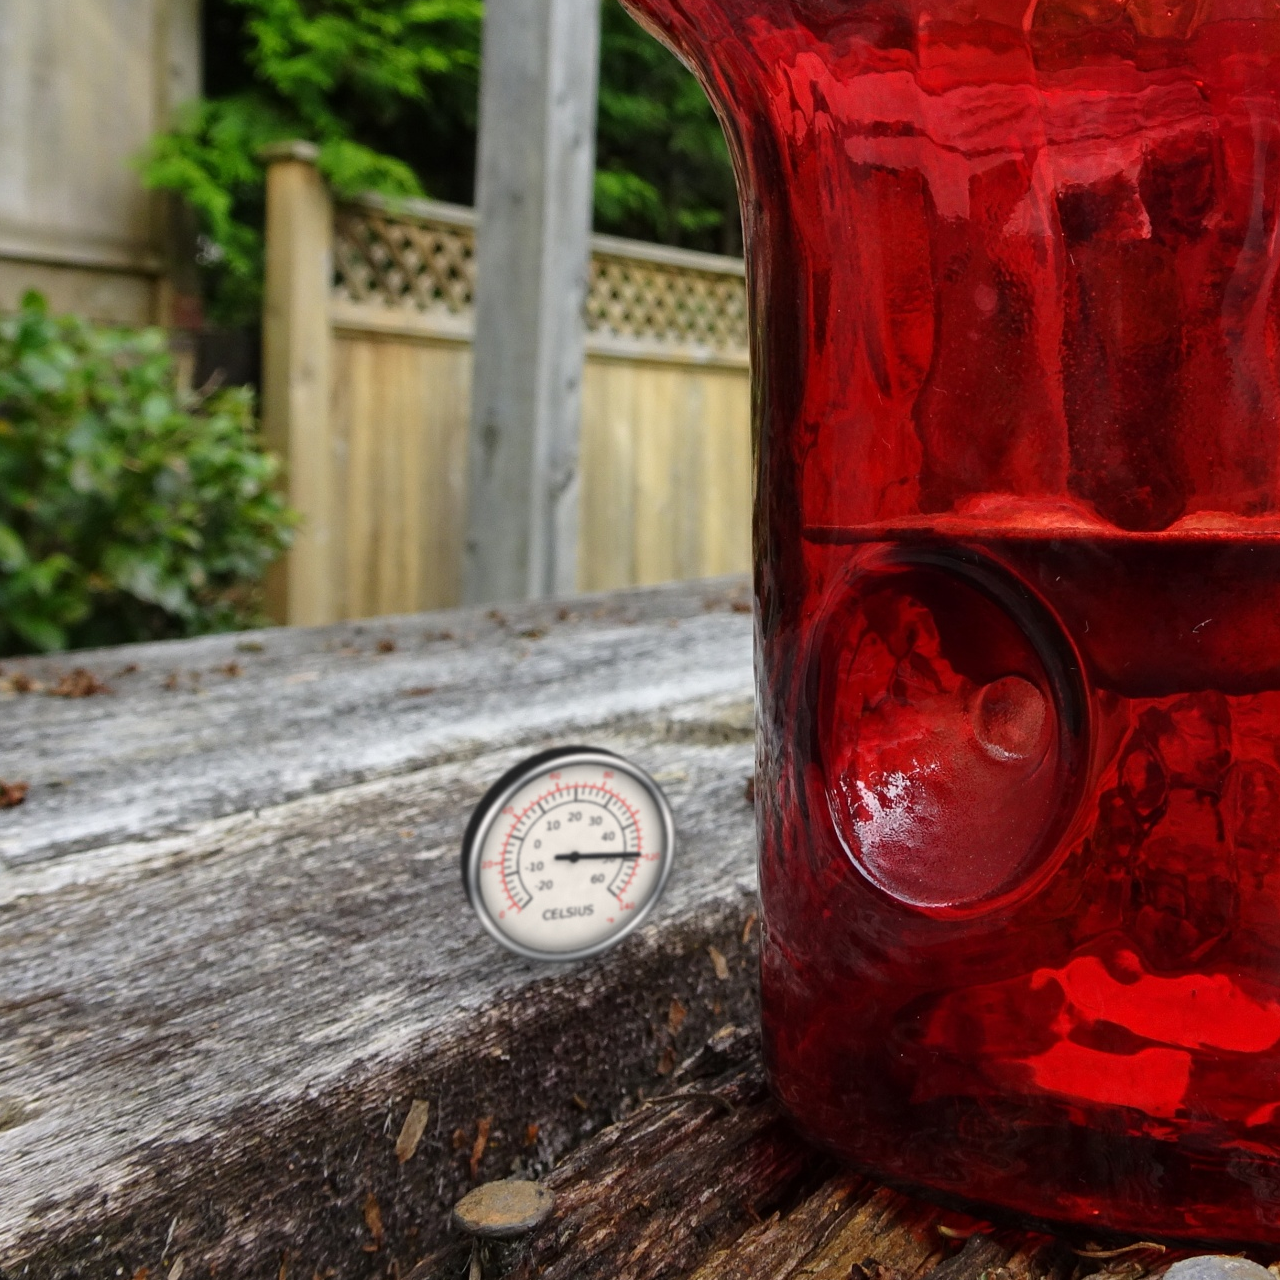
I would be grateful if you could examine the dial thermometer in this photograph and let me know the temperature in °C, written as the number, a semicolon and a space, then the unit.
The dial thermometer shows 48; °C
